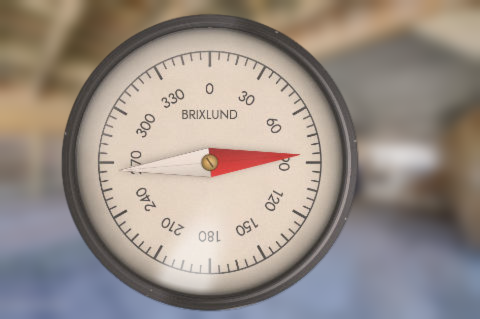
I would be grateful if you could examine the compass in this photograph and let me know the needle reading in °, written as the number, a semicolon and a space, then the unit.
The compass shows 85; °
